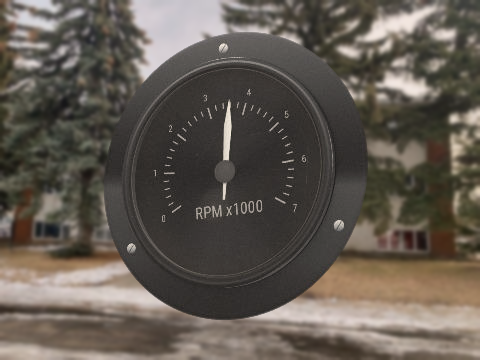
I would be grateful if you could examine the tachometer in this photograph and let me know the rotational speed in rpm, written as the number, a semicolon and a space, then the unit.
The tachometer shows 3600; rpm
